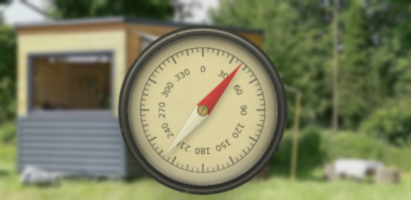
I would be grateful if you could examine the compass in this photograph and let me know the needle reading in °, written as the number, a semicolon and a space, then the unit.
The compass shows 40; °
